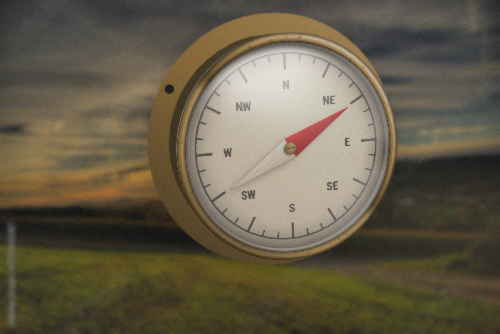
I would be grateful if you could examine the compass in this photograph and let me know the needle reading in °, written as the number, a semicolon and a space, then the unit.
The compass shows 60; °
